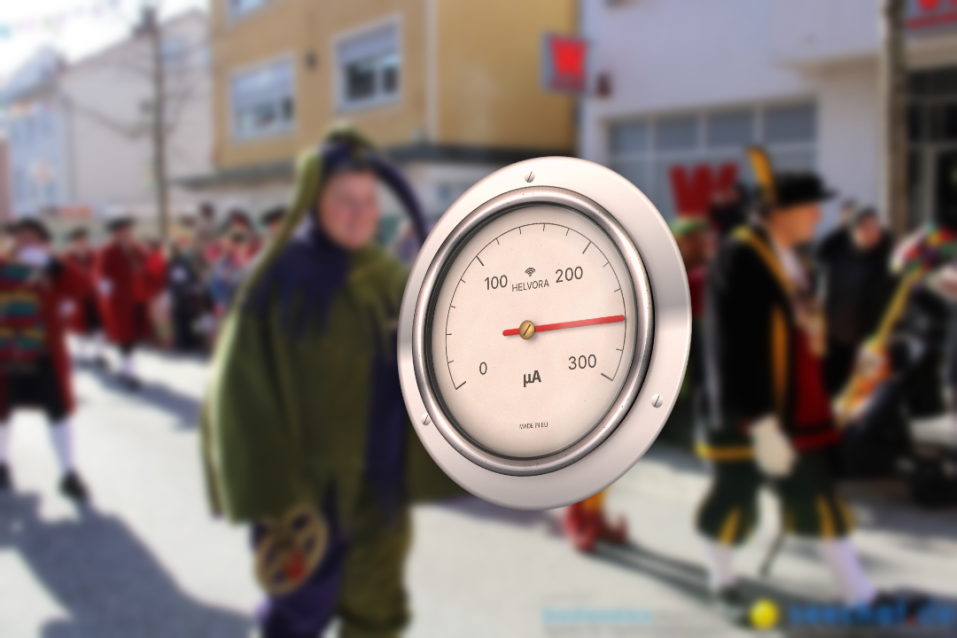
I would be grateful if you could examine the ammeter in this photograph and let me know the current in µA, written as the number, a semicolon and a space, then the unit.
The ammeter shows 260; µA
